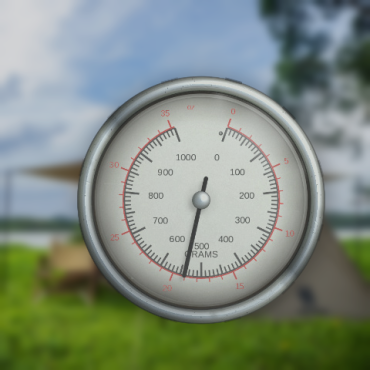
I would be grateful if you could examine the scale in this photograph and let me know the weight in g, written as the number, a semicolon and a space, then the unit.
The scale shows 540; g
